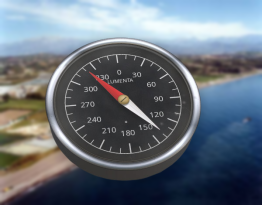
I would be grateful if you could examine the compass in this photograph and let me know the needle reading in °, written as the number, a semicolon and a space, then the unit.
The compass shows 320; °
